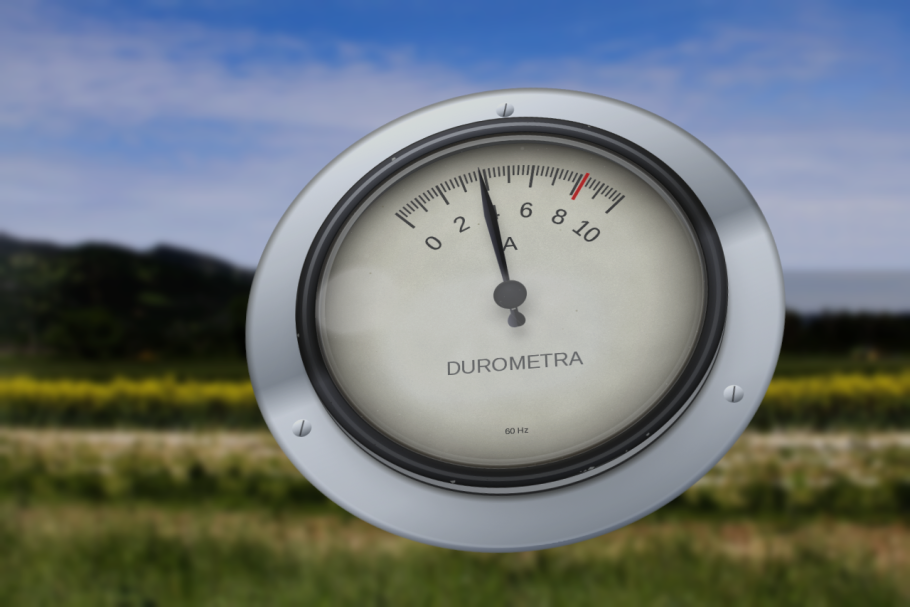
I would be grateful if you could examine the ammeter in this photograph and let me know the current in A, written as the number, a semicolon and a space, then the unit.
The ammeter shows 3.8; A
